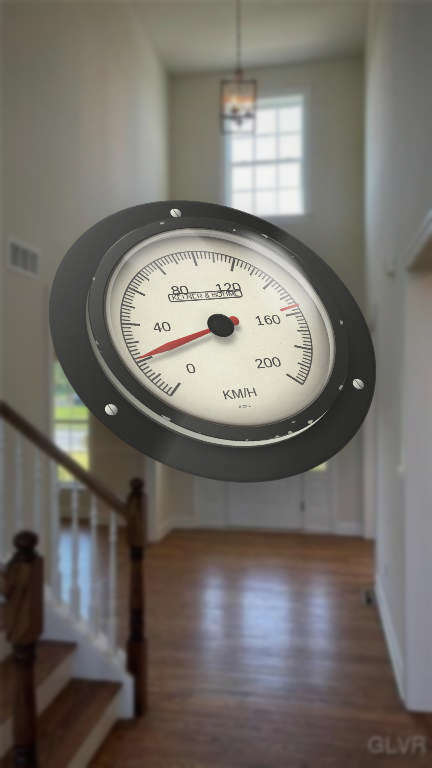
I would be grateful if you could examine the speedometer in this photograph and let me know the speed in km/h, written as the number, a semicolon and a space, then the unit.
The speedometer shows 20; km/h
